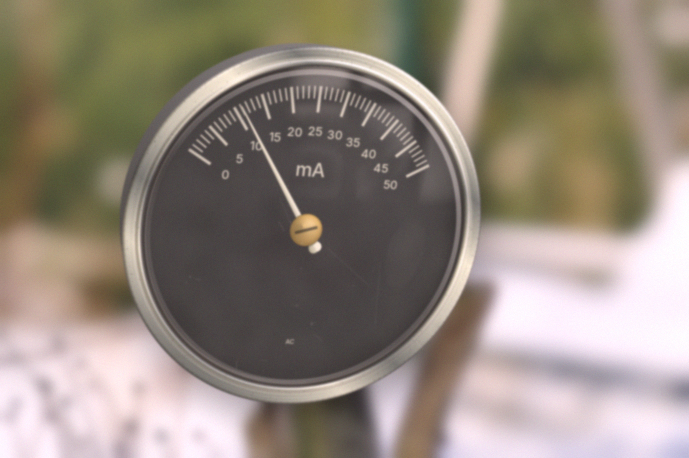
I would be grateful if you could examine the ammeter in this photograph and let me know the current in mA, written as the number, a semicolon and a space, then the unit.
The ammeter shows 11; mA
